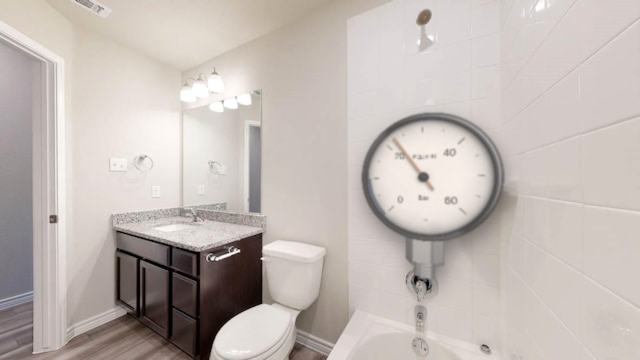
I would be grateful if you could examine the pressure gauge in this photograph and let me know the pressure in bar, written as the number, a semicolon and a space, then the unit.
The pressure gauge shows 22.5; bar
